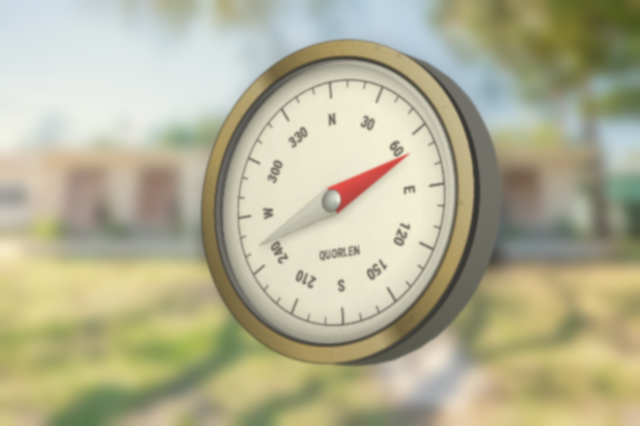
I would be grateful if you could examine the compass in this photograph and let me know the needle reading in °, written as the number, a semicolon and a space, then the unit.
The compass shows 70; °
